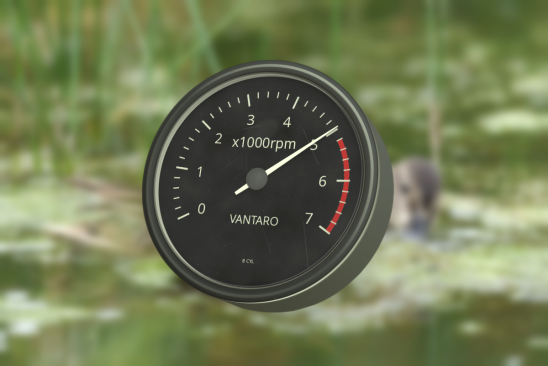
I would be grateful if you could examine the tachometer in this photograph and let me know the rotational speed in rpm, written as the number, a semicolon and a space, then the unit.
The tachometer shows 5000; rpm
